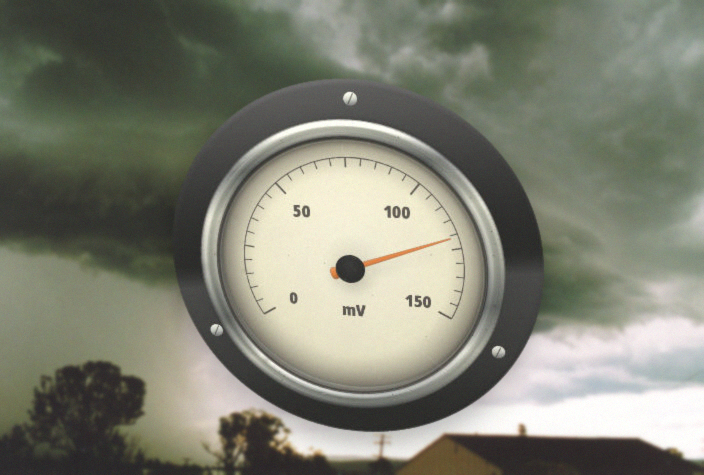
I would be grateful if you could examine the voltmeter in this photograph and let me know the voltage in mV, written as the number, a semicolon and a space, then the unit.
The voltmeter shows 120; mV
